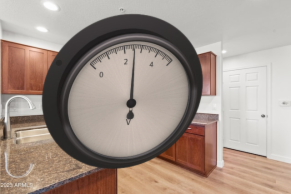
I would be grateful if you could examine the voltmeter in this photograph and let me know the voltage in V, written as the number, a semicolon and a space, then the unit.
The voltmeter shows 2.5; V
